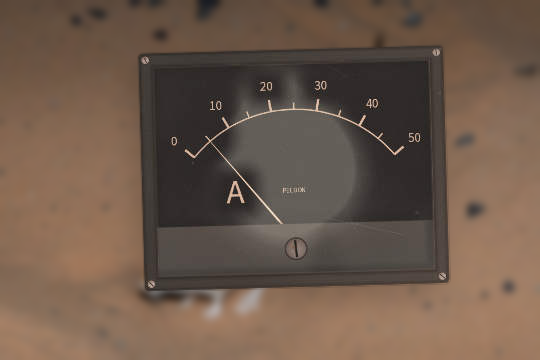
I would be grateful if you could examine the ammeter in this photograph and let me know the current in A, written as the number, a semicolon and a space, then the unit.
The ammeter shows 5; A
